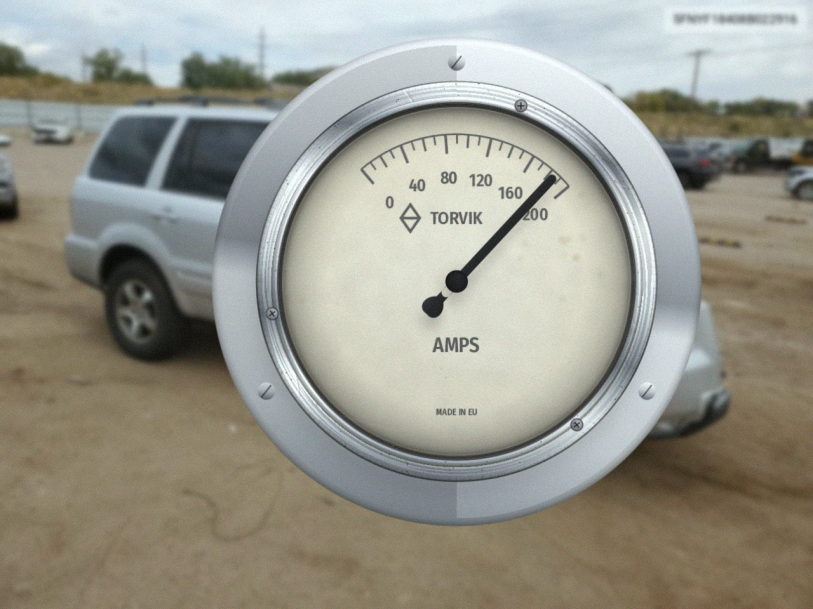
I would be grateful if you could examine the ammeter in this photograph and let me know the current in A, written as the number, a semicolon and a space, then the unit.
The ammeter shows 185; A
